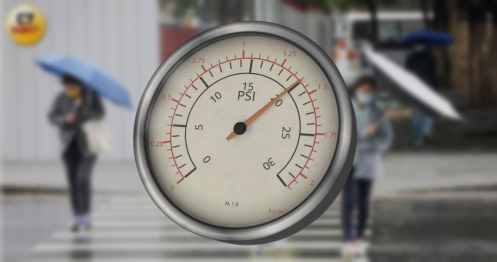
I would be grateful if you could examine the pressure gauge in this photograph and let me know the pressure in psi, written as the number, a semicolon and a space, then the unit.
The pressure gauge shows 20; psi
